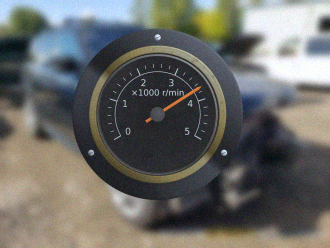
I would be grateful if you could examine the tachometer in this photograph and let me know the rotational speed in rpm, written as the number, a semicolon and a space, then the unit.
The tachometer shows 3700; rpm
